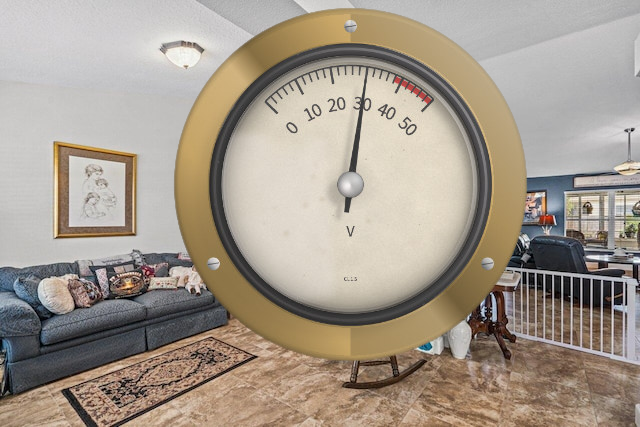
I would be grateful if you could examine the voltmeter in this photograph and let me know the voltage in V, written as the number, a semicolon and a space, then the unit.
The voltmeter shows 30; V
